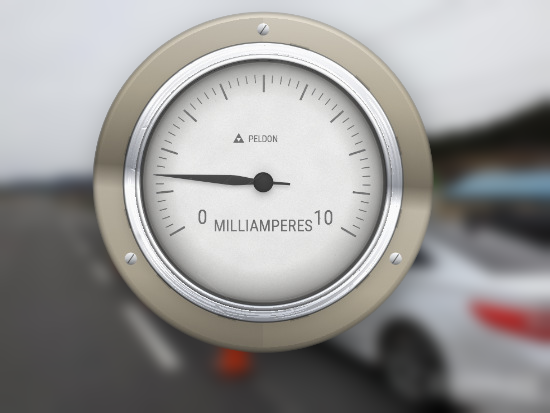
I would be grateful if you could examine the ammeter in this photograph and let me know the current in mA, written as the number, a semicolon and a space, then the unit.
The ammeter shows 1.4; mA
